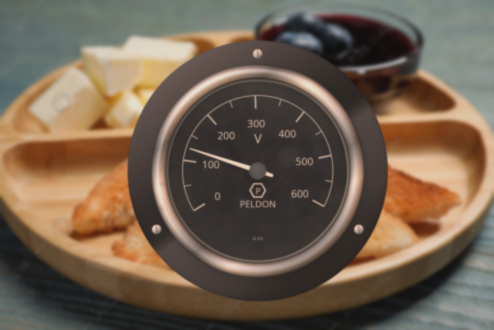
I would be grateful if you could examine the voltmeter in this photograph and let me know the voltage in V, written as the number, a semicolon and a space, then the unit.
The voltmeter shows 125; V
